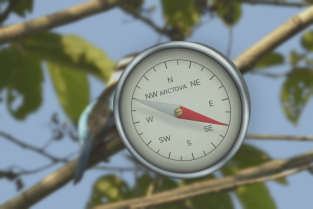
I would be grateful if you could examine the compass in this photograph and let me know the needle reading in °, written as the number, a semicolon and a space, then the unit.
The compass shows 120; °
